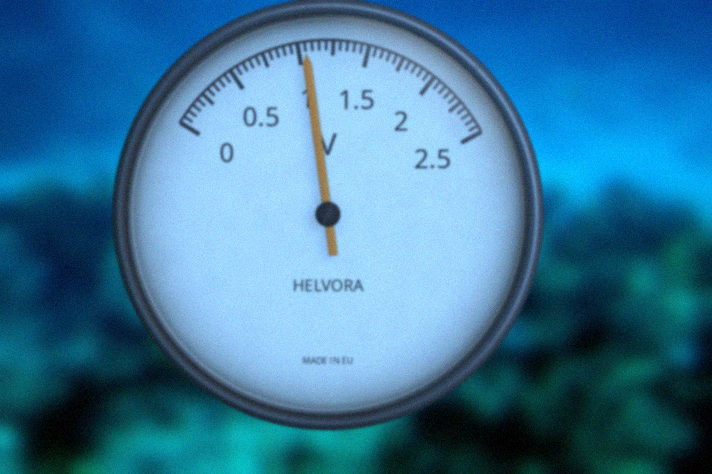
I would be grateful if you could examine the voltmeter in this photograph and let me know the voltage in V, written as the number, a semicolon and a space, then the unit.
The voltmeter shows 1.05; V
